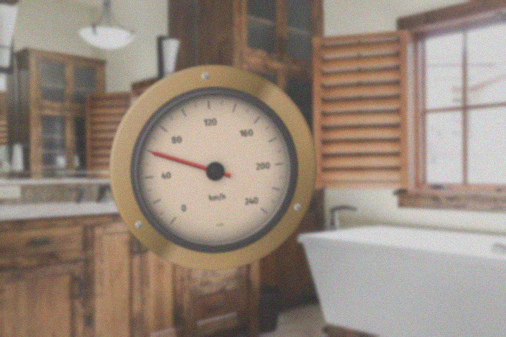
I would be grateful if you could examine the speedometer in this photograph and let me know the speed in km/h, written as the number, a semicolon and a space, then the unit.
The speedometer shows 60; km/h
